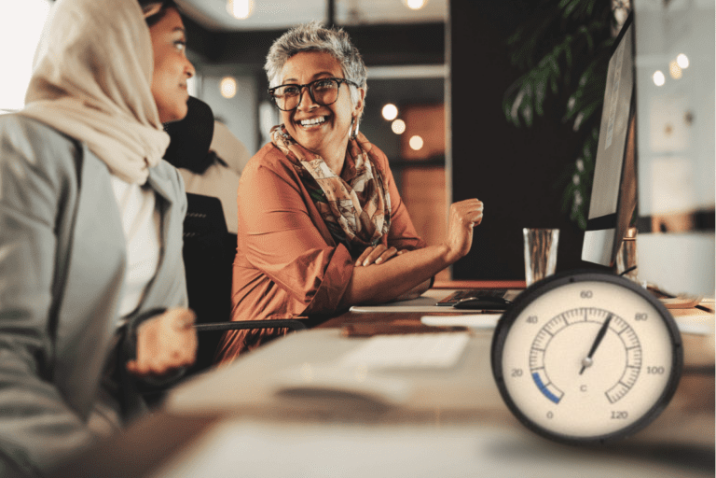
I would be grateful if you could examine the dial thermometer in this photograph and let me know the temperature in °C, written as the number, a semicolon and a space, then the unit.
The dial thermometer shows 70; °C
